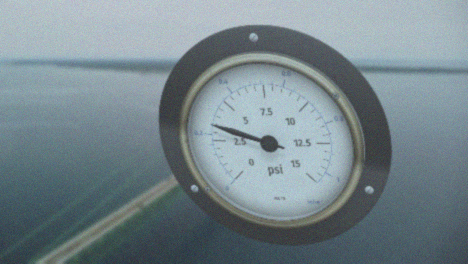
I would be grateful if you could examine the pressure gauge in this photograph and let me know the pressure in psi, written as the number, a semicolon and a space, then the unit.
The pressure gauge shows 3.5; psi
